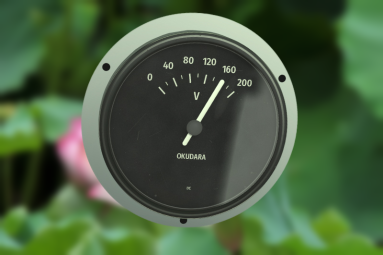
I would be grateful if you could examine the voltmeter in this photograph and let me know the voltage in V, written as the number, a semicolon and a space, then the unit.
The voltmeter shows 160; V
